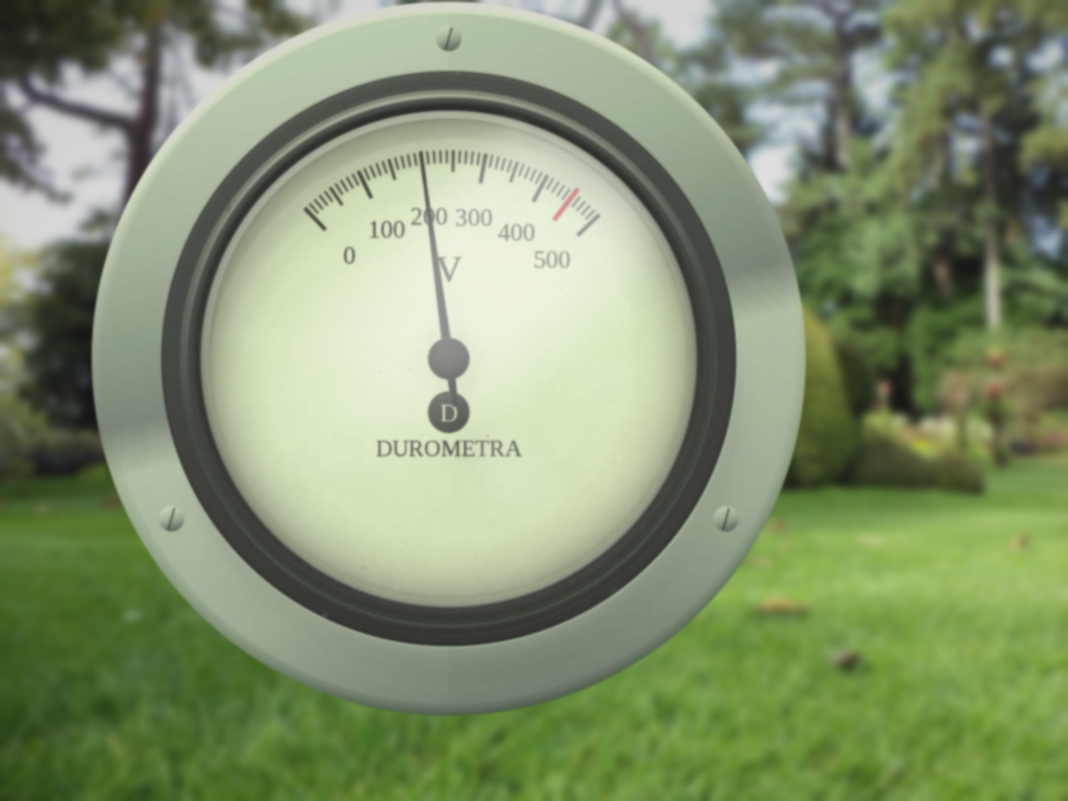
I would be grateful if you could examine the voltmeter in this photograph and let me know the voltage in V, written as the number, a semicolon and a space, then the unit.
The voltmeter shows 200; V
